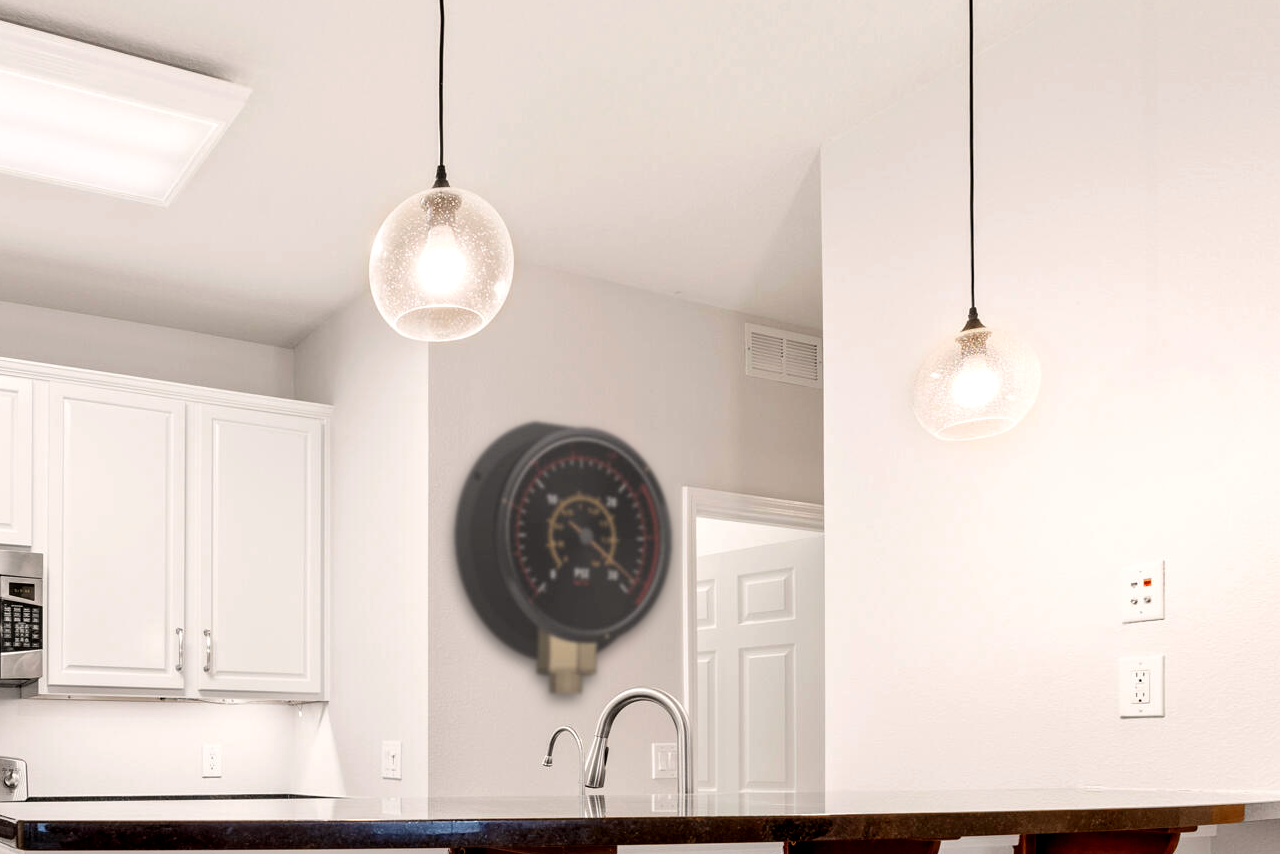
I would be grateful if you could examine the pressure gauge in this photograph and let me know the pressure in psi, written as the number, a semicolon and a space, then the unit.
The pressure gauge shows 29; psi
